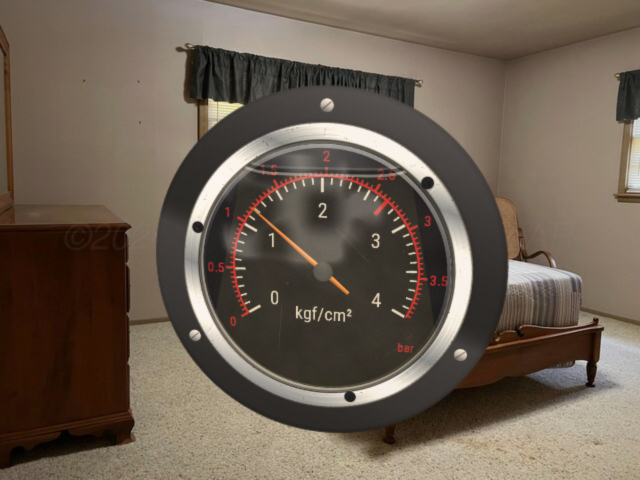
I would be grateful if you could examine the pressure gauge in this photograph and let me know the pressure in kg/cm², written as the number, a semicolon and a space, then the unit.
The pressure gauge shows 1.2; kg/cm²
